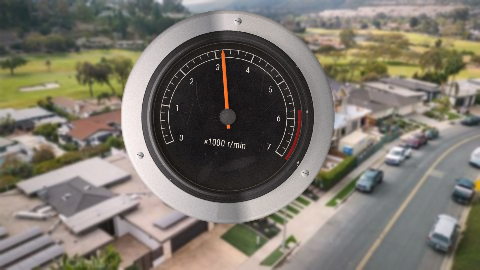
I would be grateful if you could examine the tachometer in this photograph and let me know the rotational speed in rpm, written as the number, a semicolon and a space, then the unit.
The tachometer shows 3200; rpm
